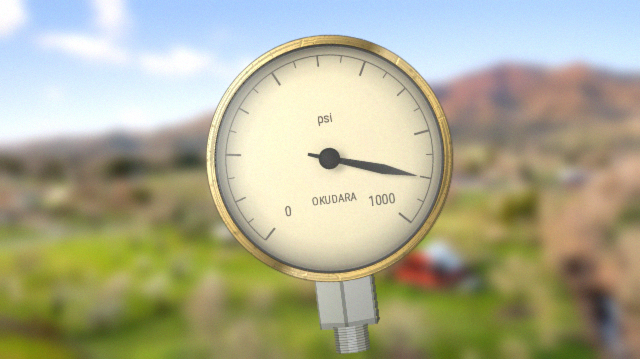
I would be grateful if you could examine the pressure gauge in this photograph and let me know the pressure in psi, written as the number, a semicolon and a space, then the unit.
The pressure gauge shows 900; psi
